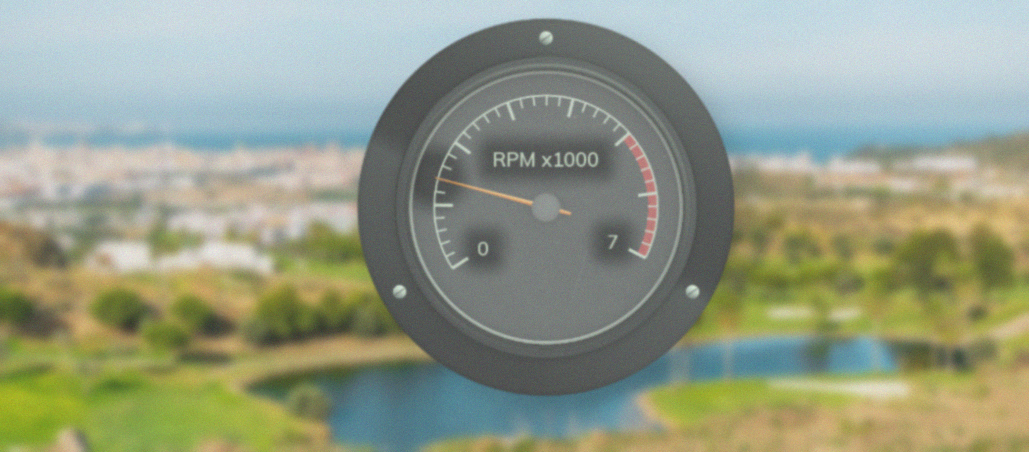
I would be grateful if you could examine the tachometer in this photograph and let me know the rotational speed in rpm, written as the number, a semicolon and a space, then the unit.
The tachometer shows 1400; rpm
